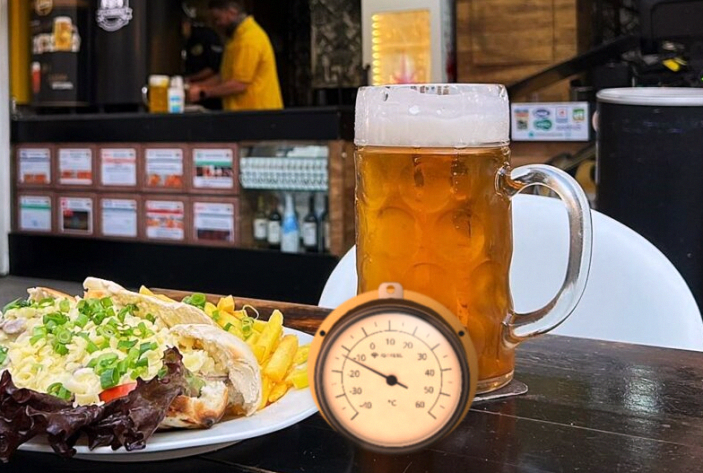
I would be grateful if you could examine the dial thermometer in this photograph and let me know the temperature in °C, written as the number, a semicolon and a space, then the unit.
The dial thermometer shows -12.5; °C
